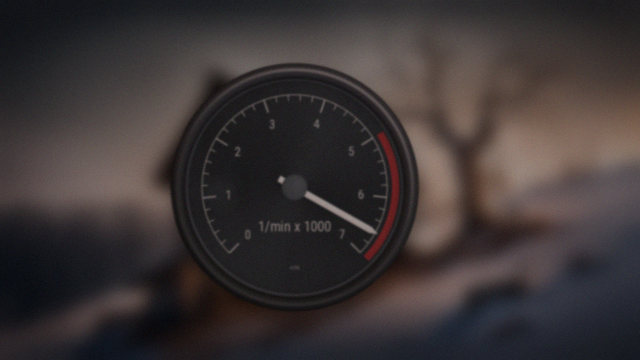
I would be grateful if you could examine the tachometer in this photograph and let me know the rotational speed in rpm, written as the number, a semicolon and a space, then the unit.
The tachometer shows 6600; rpm
